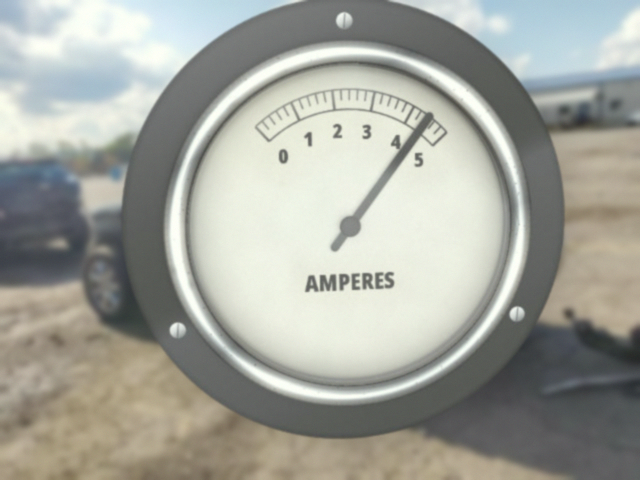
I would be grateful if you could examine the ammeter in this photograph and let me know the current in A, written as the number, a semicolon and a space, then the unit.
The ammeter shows 4.4; A
